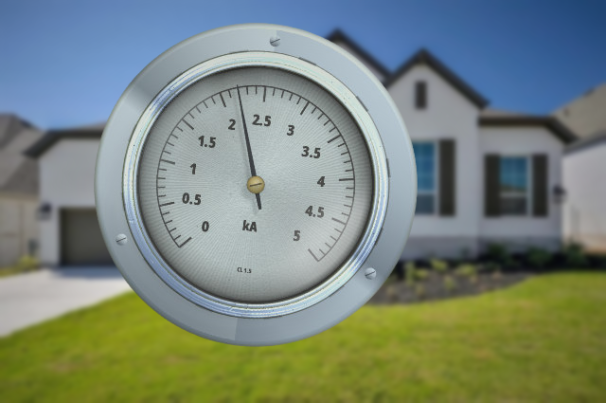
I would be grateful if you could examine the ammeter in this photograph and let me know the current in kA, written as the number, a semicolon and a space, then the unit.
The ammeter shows 2.2; kA
